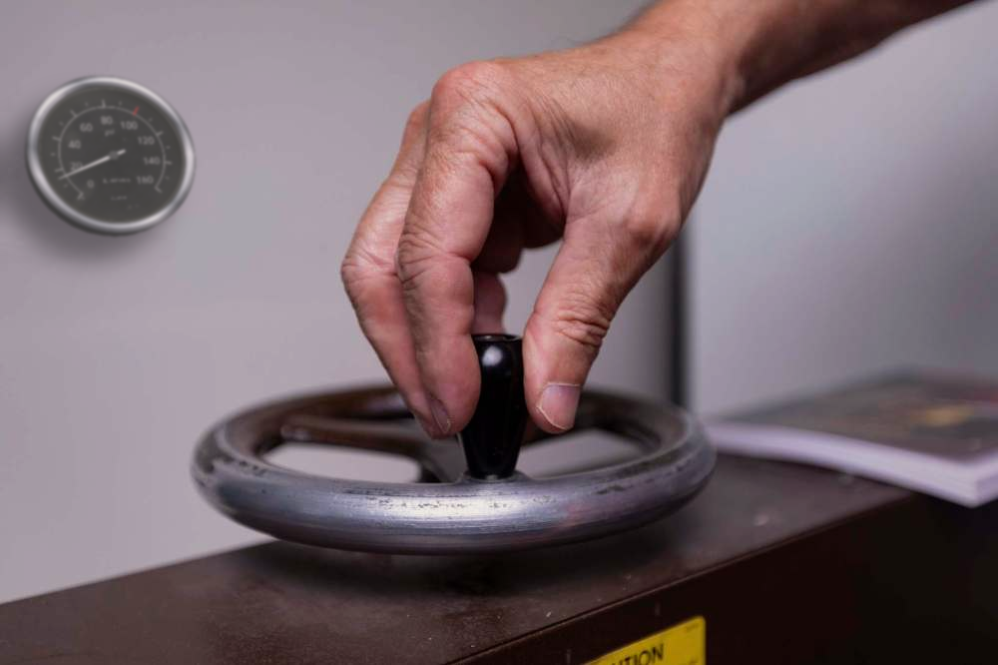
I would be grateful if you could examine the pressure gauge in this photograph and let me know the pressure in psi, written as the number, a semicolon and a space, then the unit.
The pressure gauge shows 15; psi
